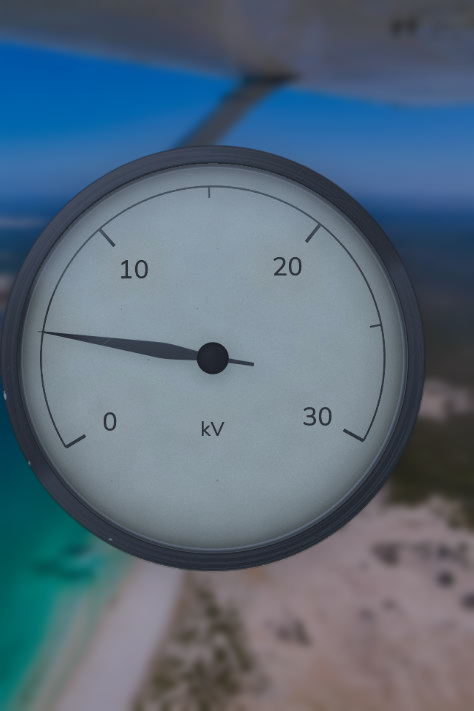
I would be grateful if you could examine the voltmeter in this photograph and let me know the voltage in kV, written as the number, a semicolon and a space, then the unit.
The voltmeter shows 5; kV
